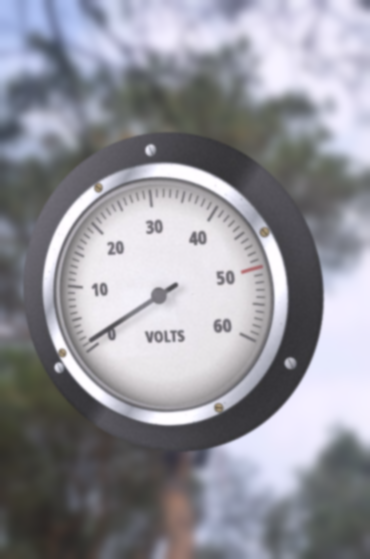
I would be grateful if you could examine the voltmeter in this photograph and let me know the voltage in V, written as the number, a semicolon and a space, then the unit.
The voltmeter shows 1; V
